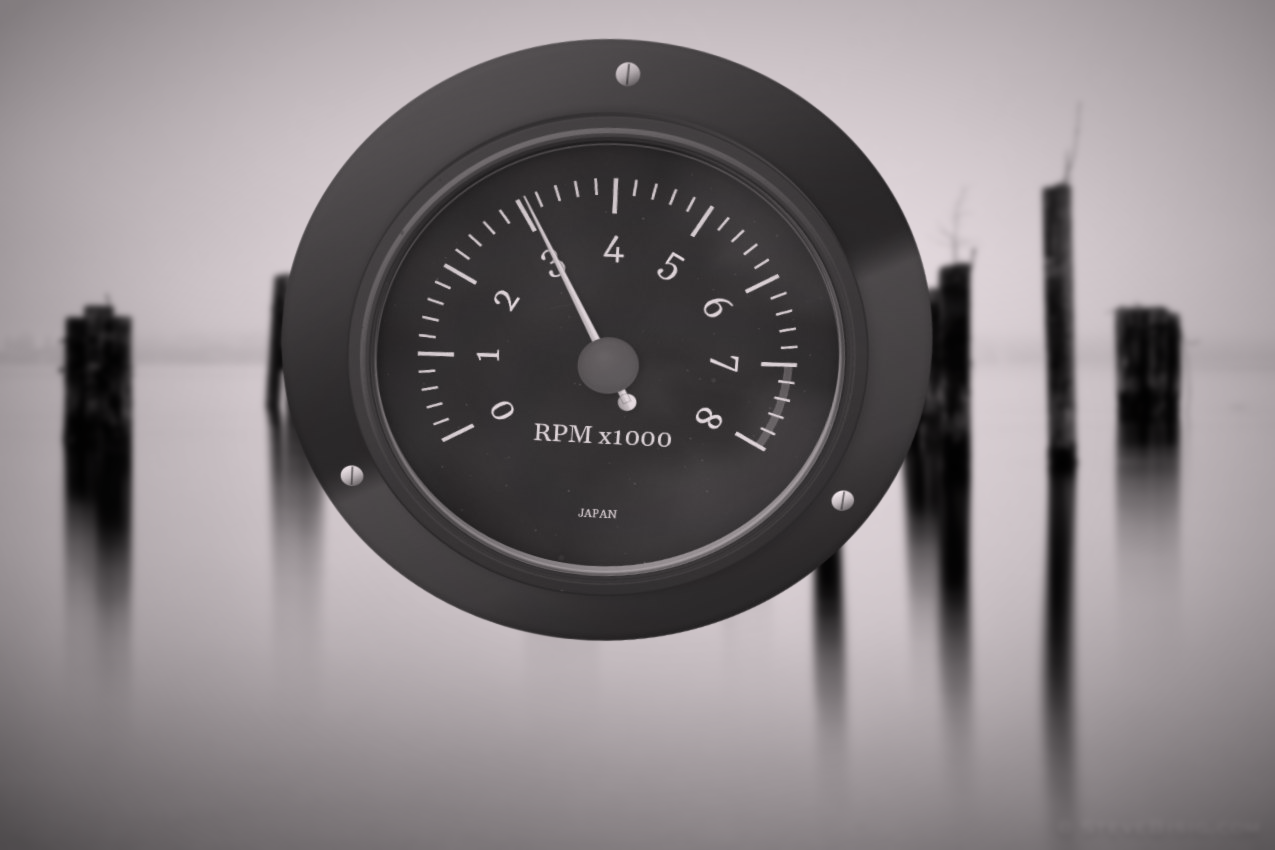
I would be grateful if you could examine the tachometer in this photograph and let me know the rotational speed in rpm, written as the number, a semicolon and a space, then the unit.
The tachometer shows 3100; rpm
